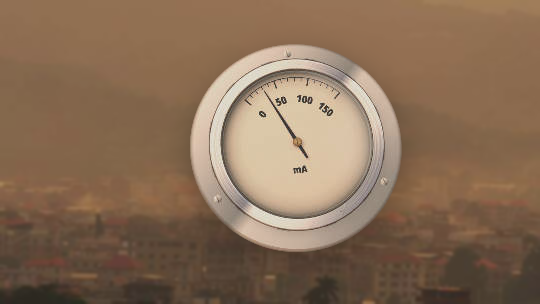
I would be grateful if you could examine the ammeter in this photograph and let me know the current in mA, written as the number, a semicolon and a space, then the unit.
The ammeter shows 30; mA
